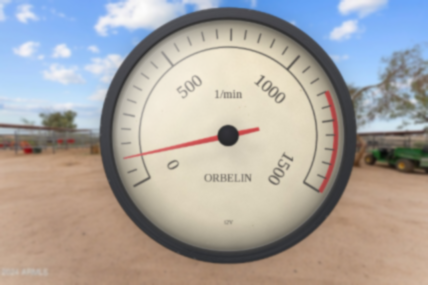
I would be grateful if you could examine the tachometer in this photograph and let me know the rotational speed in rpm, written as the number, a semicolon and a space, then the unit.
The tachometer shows 100; rpm
